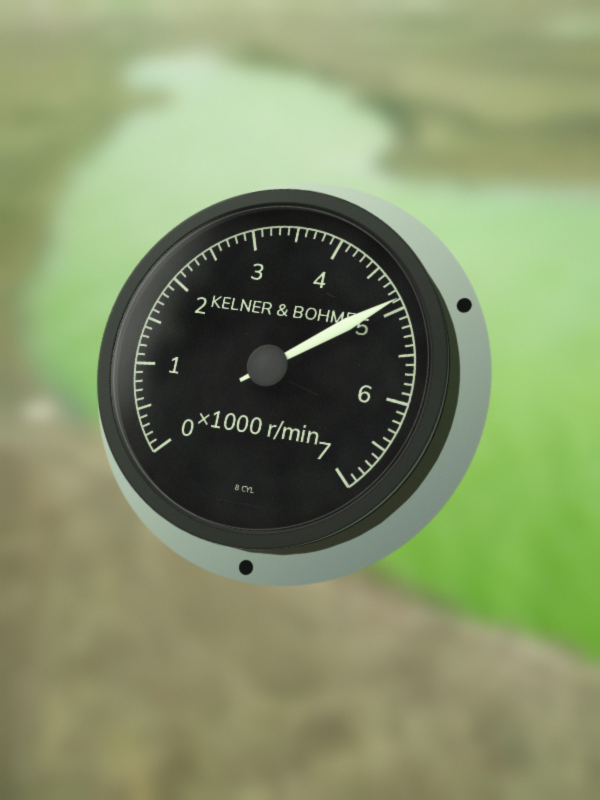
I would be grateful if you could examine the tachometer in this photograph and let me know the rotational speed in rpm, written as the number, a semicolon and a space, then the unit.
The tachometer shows 4900; rpm
